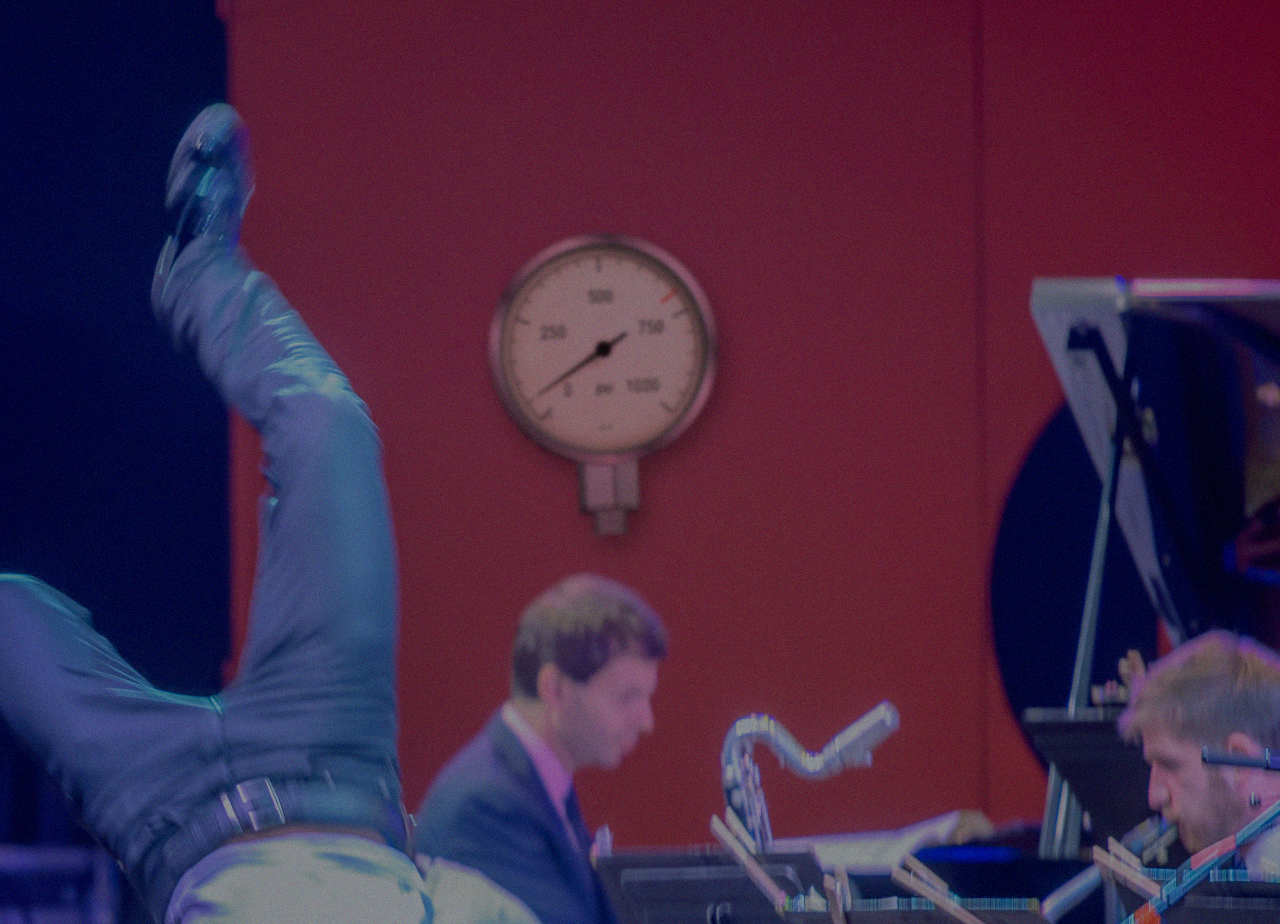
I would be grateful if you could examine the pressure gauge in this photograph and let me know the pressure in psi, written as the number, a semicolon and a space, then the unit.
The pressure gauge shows 50; psi
